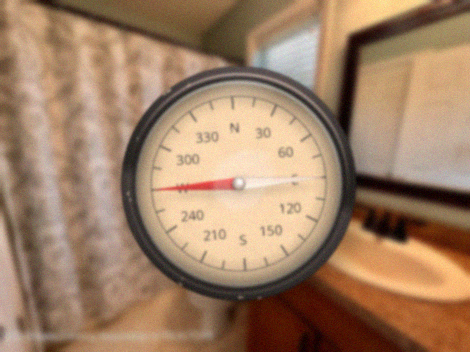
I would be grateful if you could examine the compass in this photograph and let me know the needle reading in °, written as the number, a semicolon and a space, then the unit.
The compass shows 270; °
